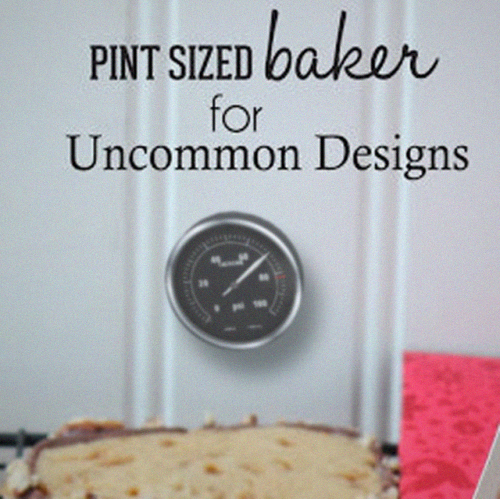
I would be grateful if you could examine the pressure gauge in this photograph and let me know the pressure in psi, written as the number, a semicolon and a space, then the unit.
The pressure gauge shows 70; psi
